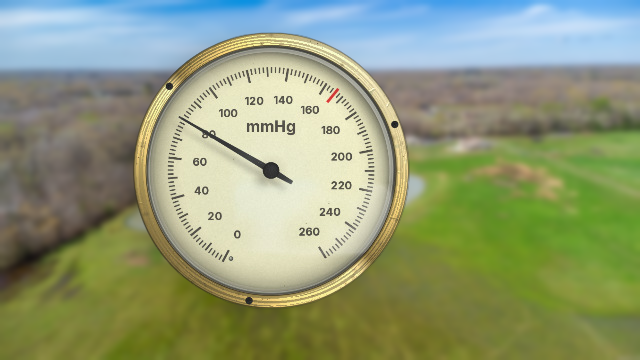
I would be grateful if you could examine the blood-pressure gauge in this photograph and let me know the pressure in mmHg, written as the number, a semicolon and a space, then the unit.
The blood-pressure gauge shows 80; mmHg
